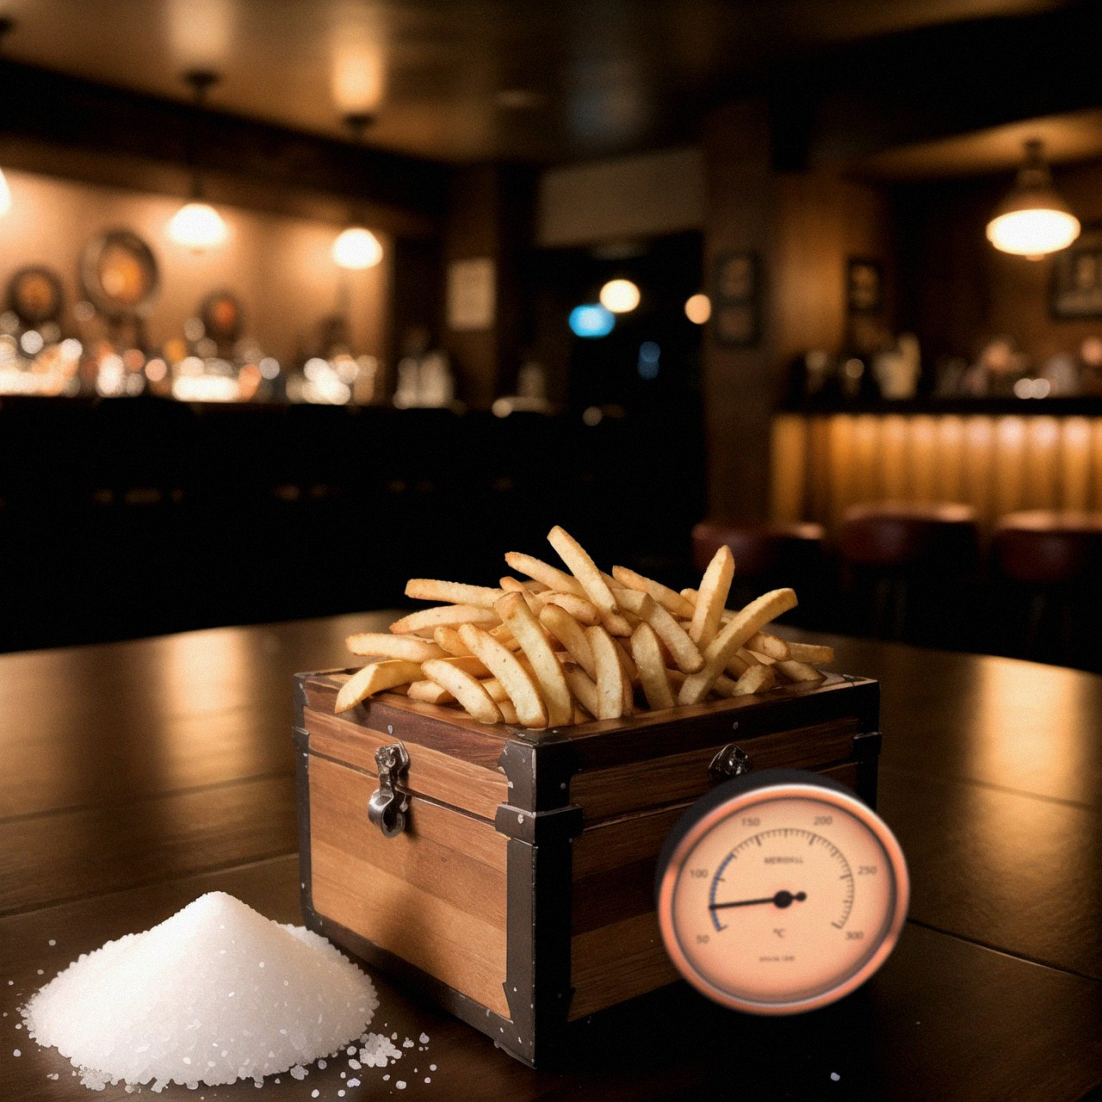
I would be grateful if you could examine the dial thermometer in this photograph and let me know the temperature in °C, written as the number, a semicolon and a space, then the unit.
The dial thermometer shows 75; °C
